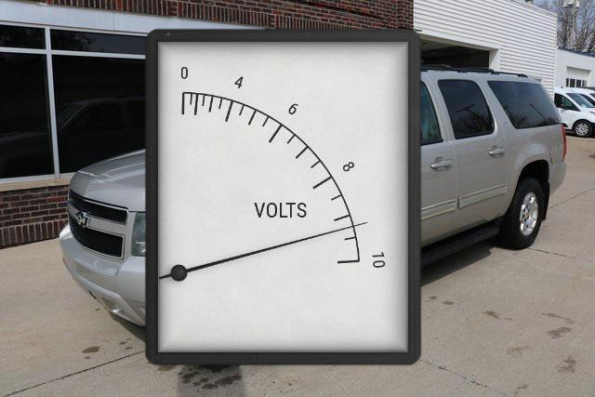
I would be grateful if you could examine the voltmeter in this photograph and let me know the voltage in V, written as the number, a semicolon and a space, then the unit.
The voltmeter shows 9.25; V
